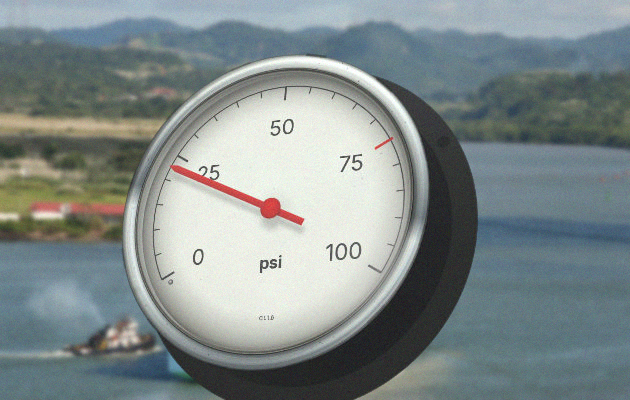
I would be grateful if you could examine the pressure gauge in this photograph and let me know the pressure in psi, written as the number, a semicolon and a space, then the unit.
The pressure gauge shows 22.5; psi
